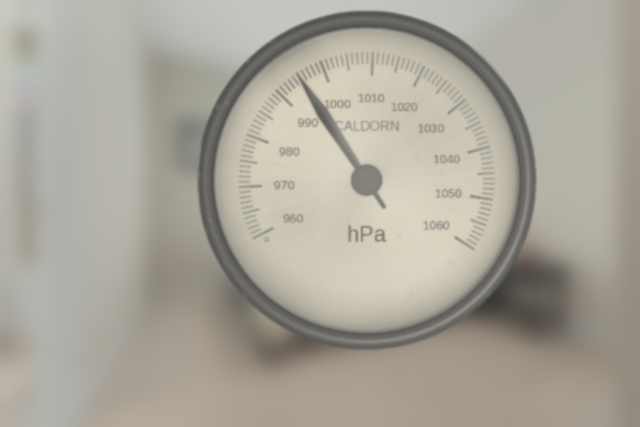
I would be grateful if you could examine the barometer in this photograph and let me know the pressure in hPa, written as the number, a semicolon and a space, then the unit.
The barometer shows 995; hPa
